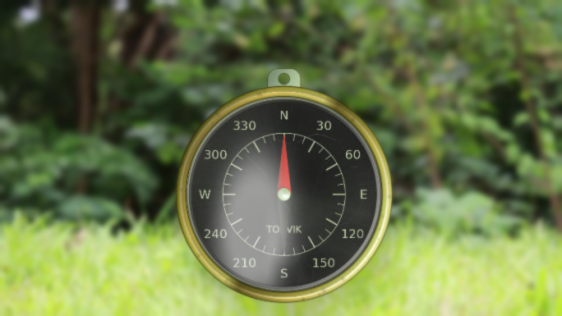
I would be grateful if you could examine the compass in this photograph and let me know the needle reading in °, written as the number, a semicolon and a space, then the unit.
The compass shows 0; °
